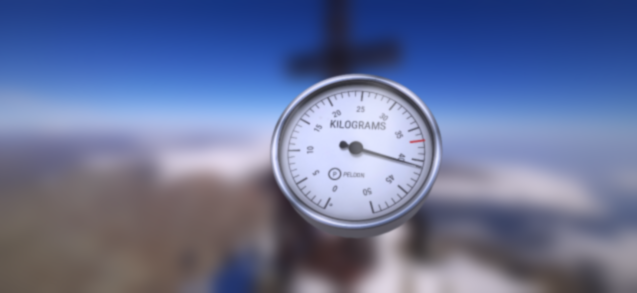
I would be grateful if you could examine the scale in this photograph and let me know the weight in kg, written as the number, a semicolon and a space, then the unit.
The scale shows 41; kg
